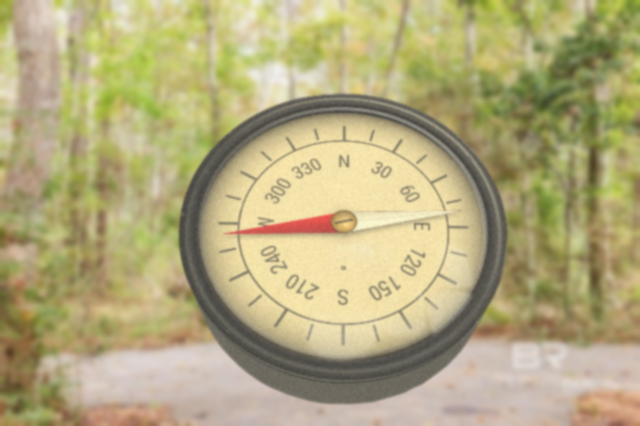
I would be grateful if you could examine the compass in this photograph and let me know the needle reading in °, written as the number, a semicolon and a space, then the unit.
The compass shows 262.5; °
